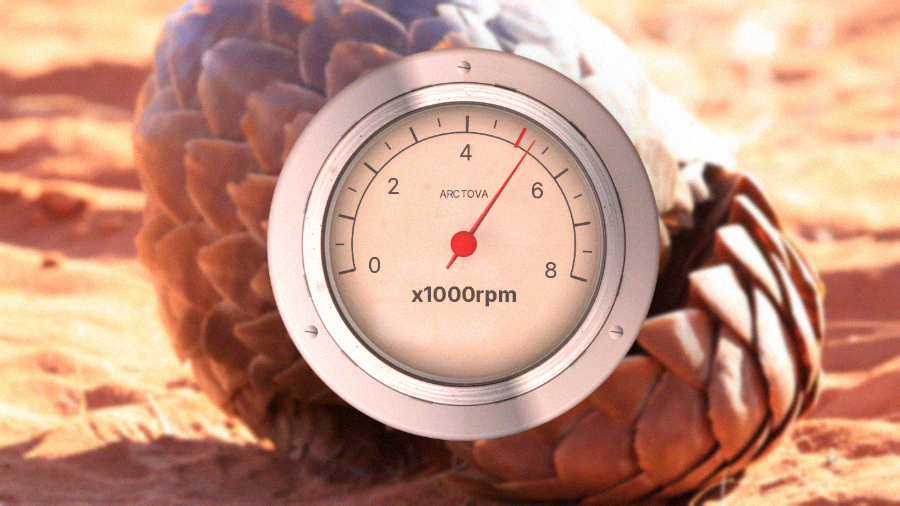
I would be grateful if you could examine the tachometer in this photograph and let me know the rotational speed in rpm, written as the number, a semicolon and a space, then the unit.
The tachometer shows 5250; rpm
